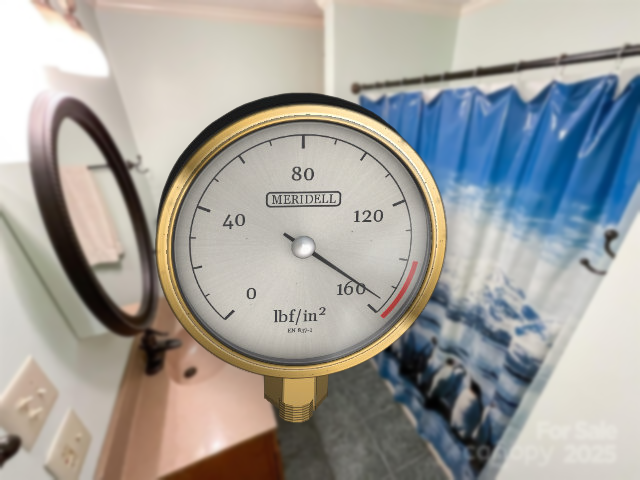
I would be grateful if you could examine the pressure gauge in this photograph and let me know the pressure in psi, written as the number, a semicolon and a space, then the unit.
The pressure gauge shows 155; psi
